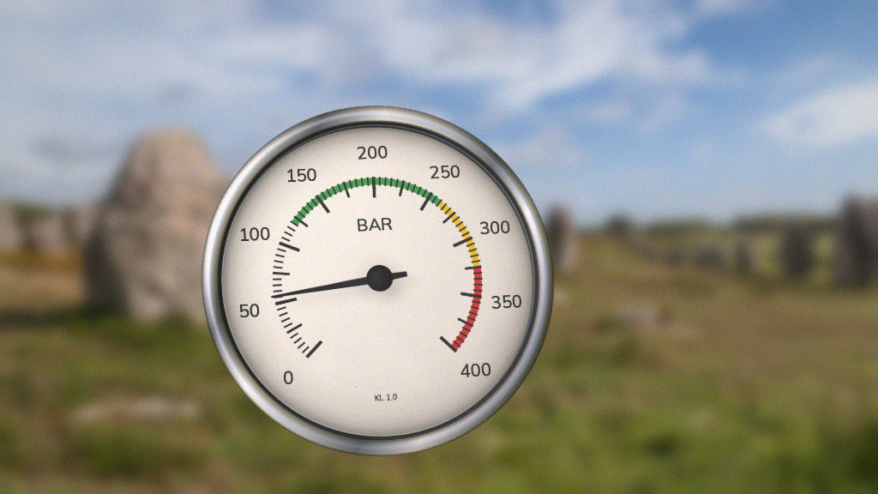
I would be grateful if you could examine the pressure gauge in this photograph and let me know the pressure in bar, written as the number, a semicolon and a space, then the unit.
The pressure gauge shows 55; bar
